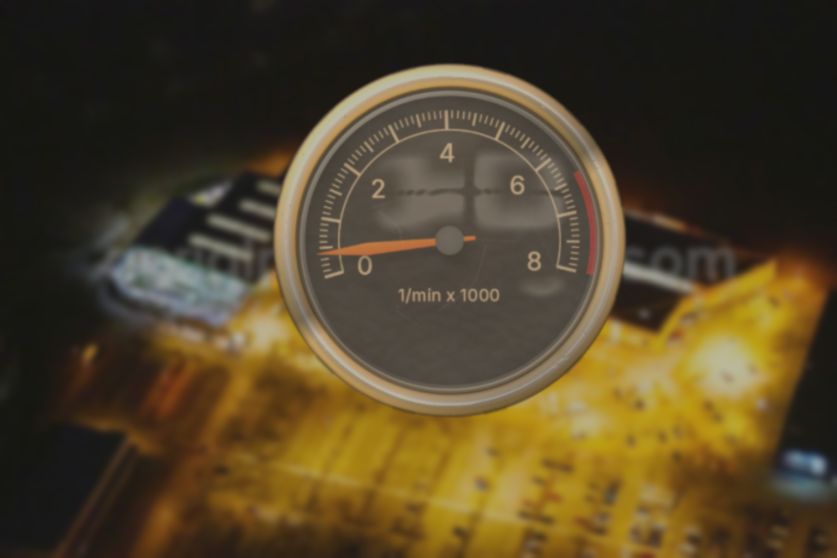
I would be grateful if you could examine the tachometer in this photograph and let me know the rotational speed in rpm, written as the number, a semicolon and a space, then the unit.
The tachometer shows 400; rpm
